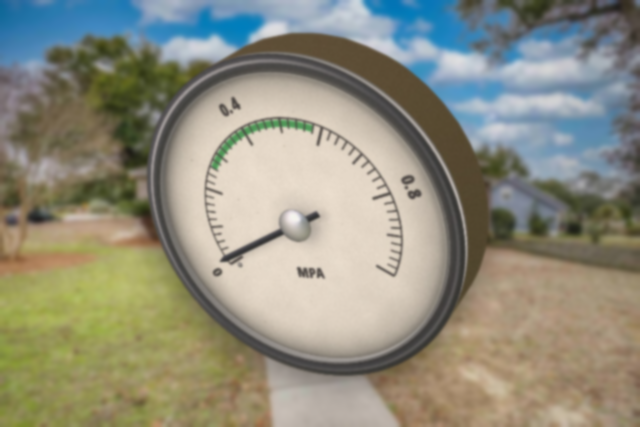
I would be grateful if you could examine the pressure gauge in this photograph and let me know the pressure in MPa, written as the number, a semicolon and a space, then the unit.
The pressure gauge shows 0.02; MPa
